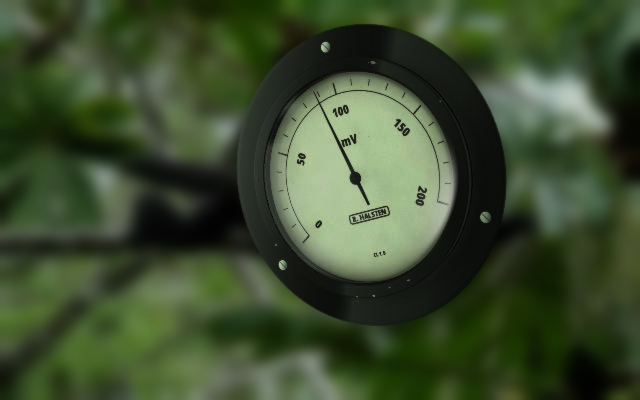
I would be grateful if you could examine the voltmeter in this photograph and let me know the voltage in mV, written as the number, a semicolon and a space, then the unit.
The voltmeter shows 90; mV
